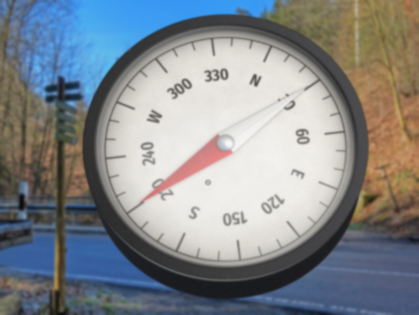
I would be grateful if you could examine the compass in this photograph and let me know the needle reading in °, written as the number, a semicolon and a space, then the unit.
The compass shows 210; °
